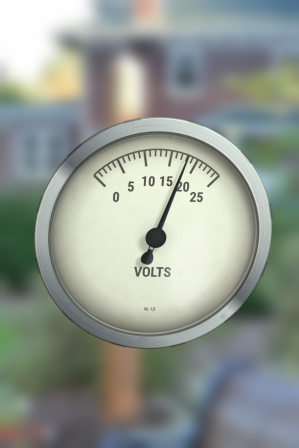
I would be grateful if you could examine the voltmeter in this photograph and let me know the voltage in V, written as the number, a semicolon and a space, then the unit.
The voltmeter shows 18; V
